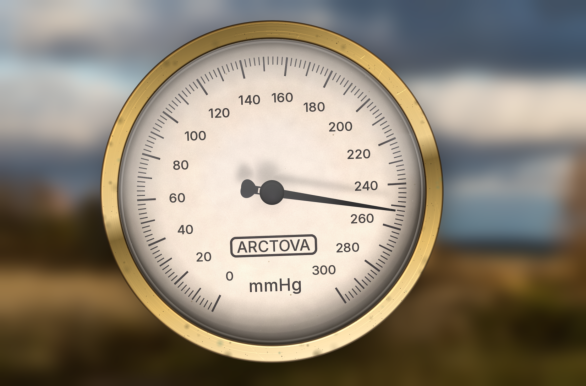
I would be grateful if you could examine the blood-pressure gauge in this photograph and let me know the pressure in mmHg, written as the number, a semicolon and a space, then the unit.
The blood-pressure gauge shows 252; mmHg
